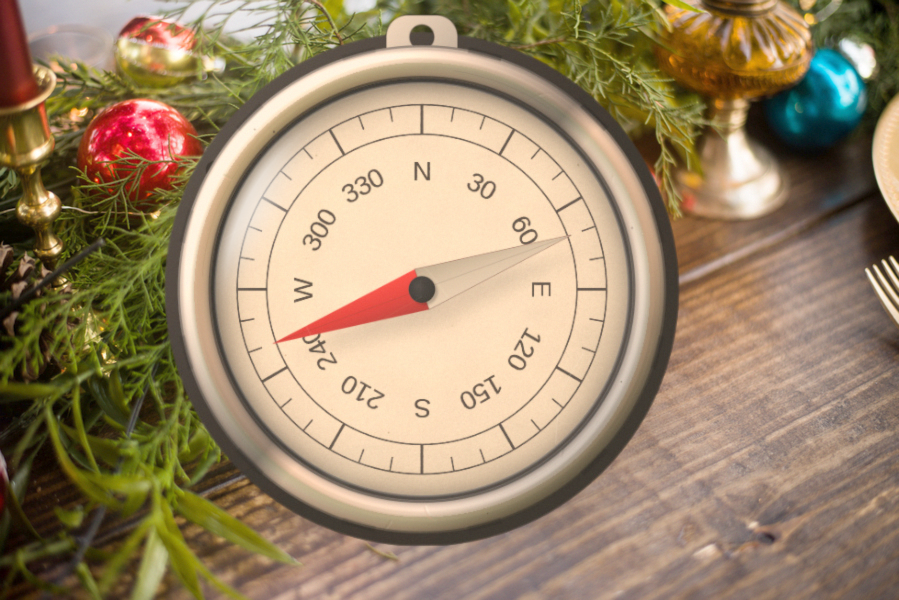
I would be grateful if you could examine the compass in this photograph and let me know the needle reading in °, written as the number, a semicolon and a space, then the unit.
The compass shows 250; °
